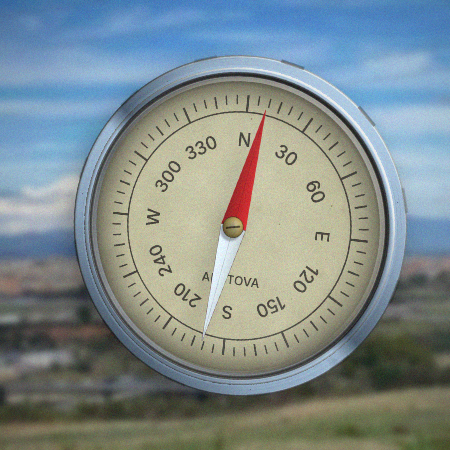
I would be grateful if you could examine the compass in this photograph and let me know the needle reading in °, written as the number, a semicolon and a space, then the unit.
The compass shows 10; °
